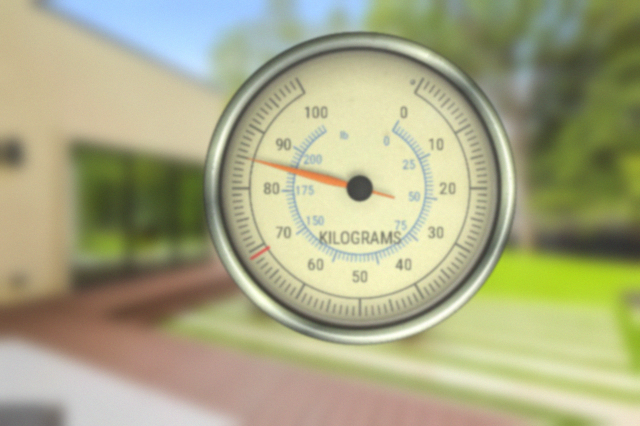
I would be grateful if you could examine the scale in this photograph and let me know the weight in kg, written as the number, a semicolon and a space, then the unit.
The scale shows 85; kg
